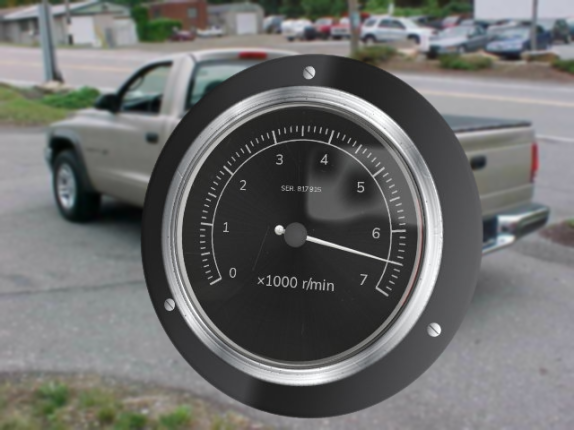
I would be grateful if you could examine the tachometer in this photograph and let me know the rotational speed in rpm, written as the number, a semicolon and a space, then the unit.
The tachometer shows 6500; rpm
